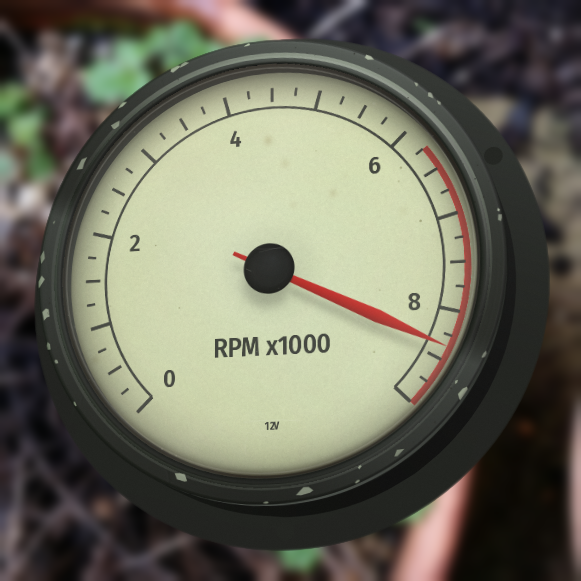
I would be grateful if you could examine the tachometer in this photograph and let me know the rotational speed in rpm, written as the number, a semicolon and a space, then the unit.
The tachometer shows 8375; rpm
